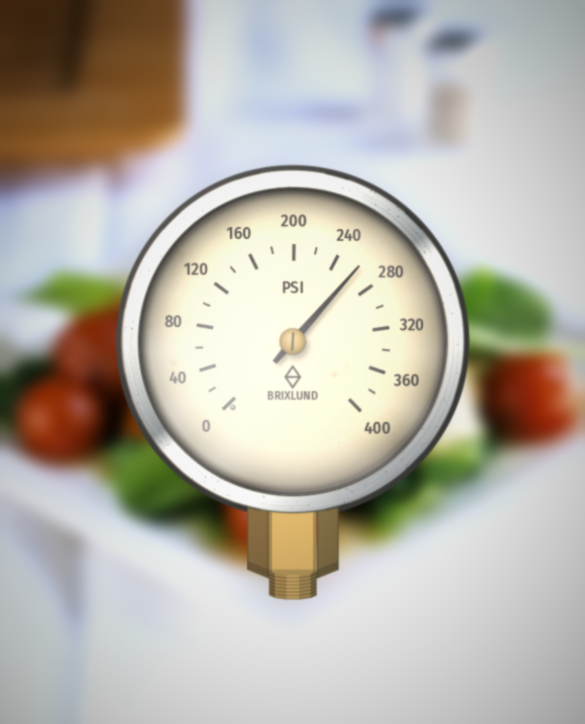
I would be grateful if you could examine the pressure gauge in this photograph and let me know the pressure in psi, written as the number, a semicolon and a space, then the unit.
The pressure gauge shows 260; psi
